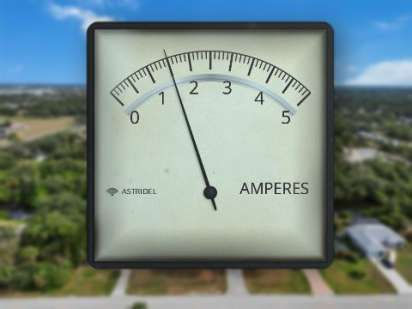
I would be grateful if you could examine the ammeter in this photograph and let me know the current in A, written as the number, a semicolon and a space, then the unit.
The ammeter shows 1.5; A
